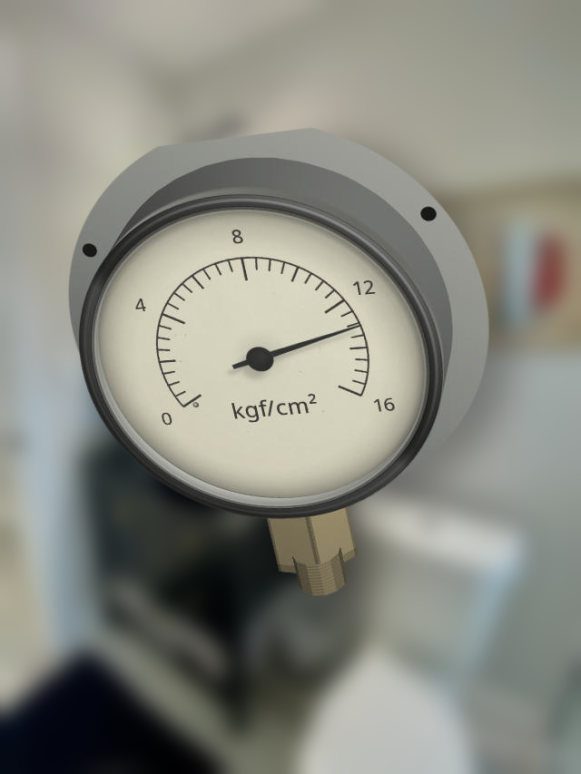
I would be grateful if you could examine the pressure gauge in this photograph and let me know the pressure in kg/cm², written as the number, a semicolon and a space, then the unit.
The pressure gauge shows 13; kg/cm²
